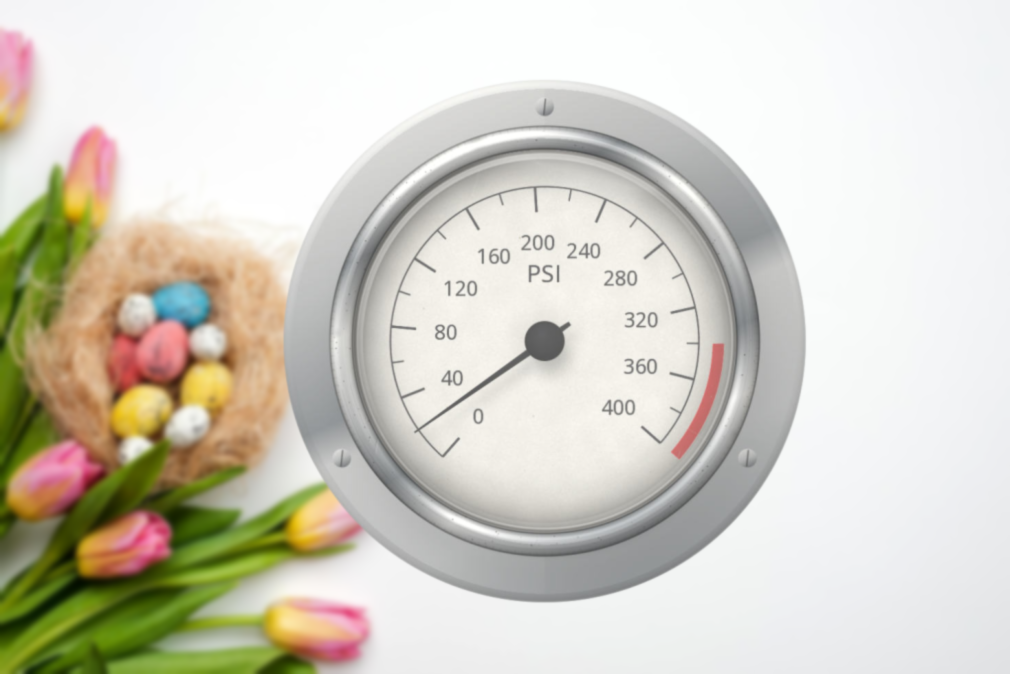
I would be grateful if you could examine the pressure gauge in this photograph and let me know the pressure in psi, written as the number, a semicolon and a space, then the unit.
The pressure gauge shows 20; psi
